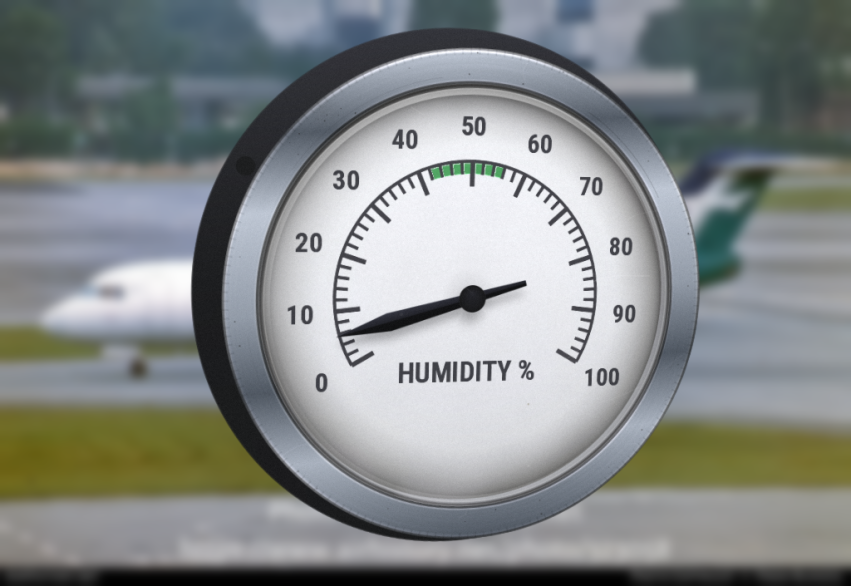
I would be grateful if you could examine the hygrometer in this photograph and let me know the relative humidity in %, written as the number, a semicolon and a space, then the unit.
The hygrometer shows 6; %
